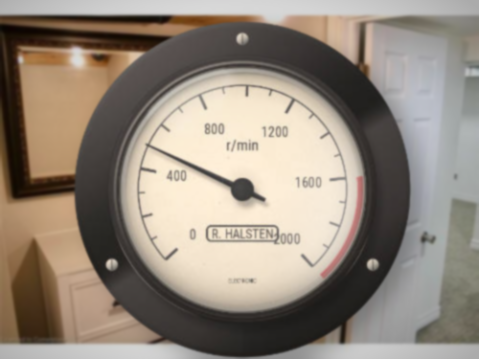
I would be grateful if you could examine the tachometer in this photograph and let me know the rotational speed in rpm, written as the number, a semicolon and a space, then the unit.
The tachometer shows 500; rpm
